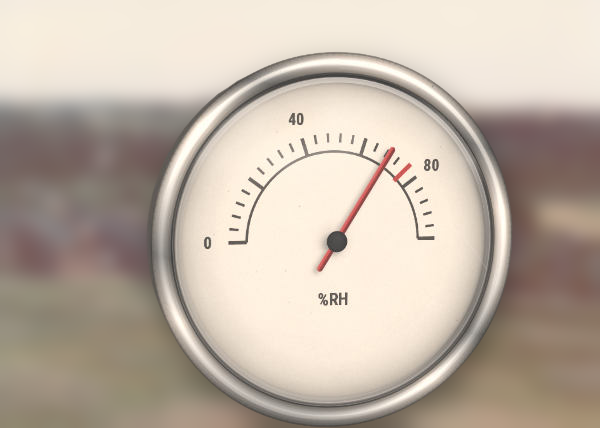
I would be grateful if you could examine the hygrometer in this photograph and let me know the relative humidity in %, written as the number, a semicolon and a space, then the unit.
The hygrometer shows 68; %
